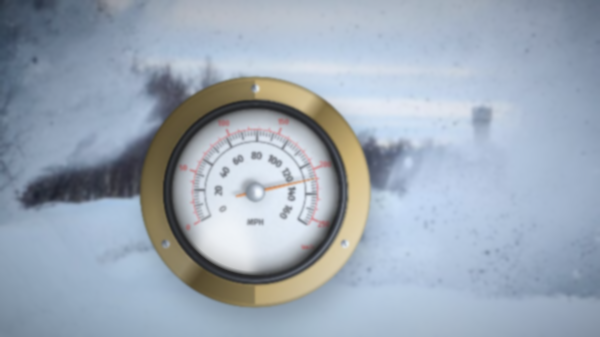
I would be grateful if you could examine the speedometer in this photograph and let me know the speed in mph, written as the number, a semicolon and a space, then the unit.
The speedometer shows 130; mph
